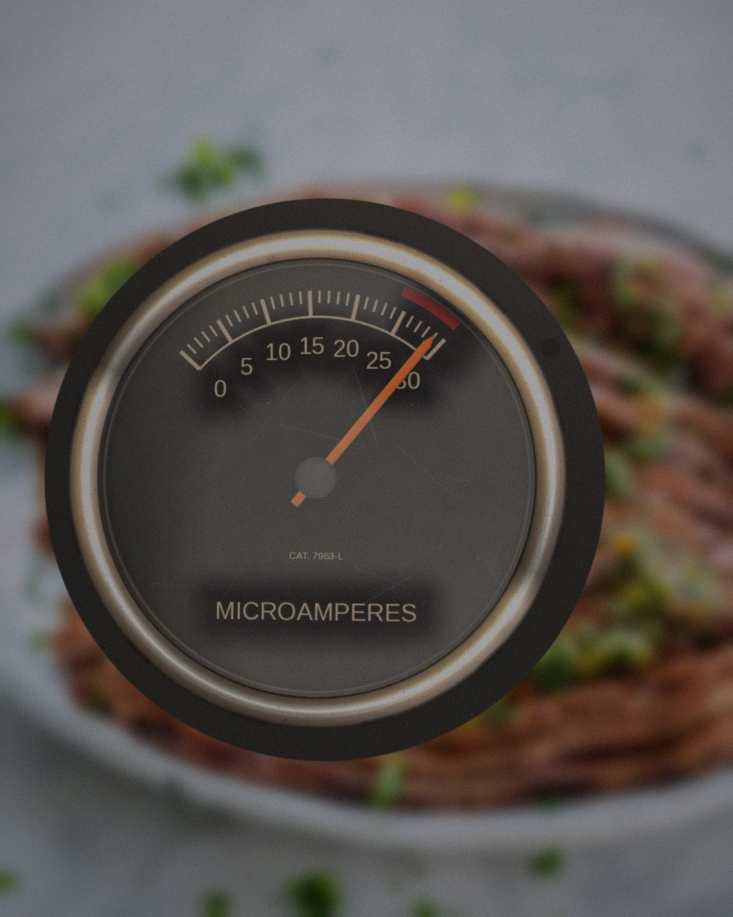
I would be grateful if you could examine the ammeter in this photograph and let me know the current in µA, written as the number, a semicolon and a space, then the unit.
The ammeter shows 29; µA
